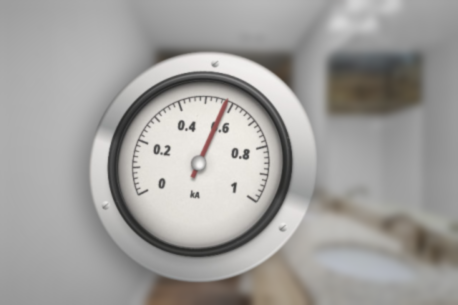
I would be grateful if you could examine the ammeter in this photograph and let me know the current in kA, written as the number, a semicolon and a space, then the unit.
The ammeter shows 0.58; kA
